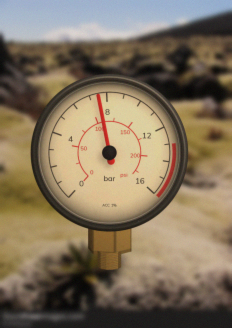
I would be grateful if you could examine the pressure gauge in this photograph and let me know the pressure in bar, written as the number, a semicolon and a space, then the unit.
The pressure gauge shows 7.5; bar
